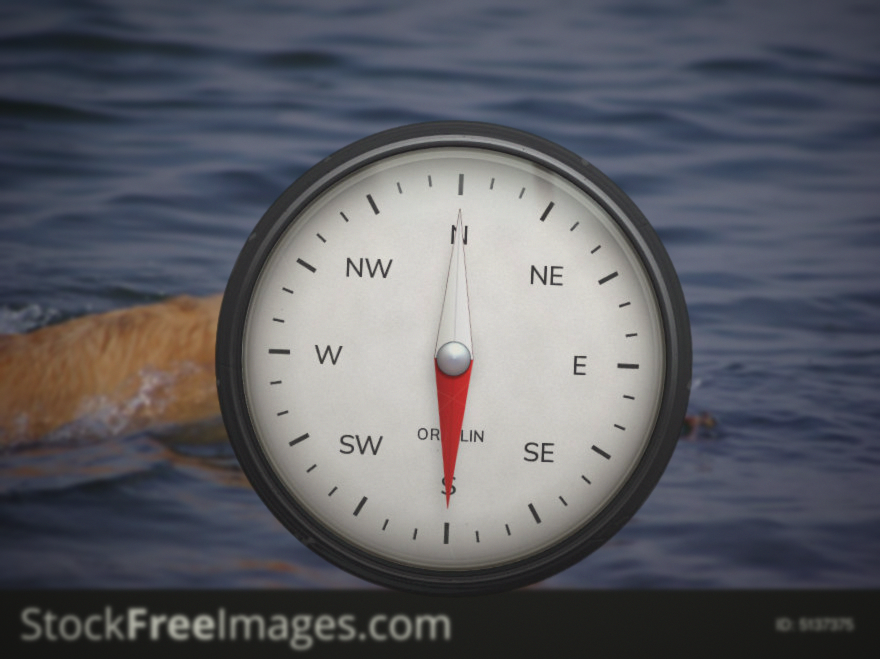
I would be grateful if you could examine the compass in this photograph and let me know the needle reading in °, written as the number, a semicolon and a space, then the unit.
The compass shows 180; °
